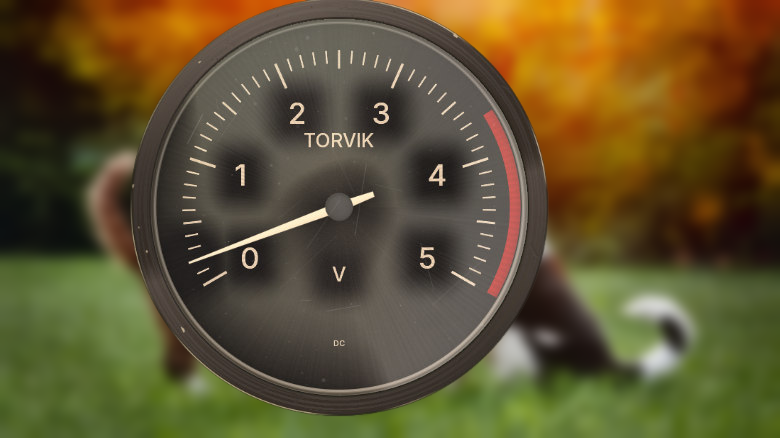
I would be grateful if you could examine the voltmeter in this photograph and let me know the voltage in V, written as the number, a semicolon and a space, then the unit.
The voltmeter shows 0.2; V
